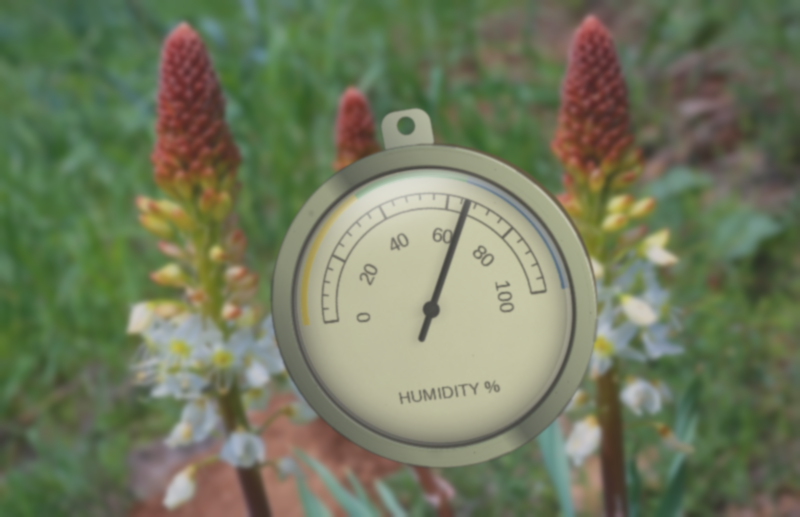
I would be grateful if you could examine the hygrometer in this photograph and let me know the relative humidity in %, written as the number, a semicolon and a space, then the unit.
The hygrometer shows 66; %
